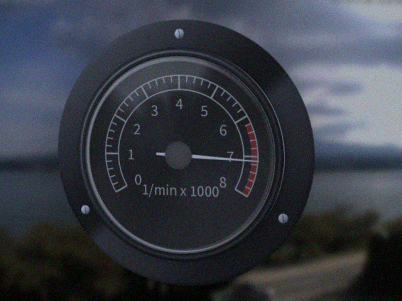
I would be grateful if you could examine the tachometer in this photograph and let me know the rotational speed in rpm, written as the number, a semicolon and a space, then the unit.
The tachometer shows 7100; rpm
